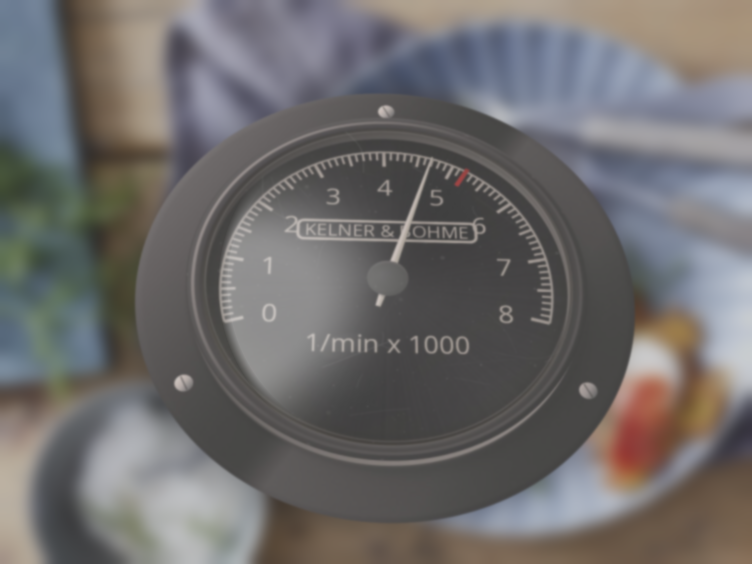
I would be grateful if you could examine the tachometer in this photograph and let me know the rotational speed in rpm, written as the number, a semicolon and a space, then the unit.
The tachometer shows 4700; rpm
